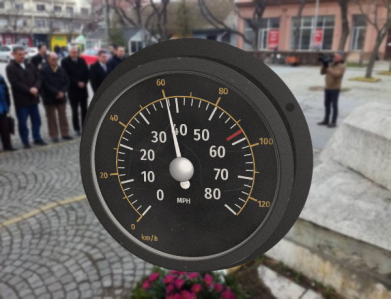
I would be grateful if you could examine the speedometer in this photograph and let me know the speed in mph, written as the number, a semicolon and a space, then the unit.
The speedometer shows 38; mph
